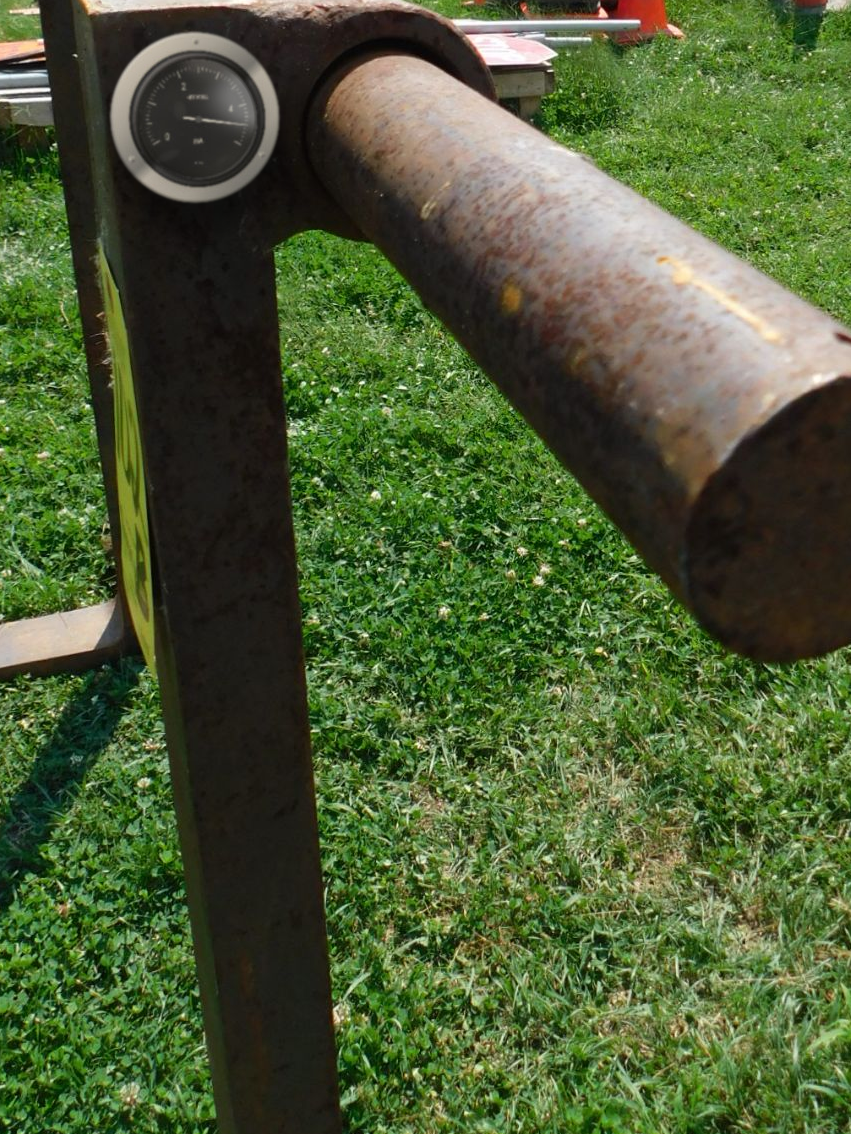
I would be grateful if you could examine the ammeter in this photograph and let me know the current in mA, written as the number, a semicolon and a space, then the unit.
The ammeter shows 4.5; mA
